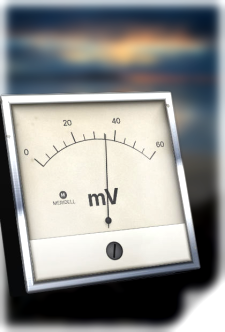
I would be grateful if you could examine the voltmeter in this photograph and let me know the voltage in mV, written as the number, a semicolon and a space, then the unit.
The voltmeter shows 35; mV
